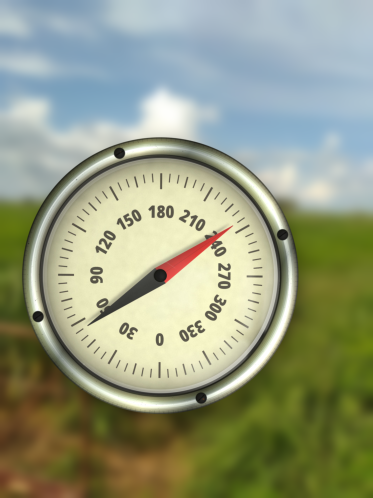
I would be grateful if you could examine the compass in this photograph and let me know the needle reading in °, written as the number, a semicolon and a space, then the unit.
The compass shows 235; °
